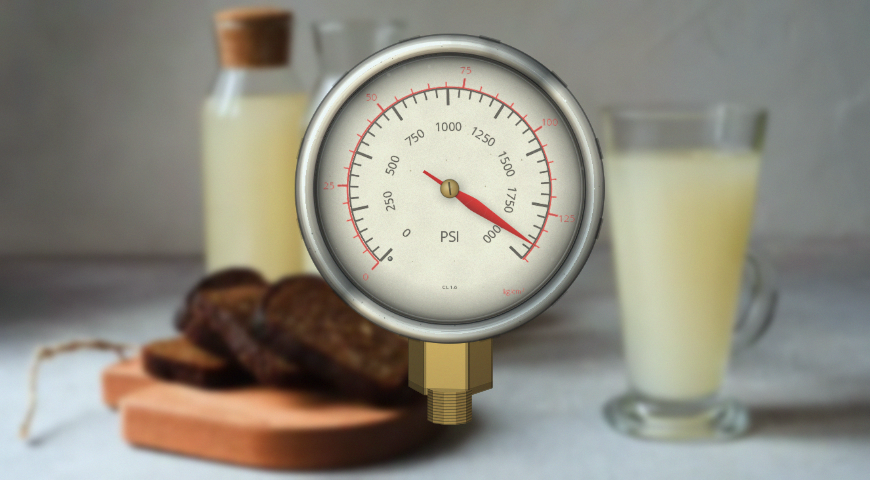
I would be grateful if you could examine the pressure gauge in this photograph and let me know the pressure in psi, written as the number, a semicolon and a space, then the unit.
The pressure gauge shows 1925; psi
